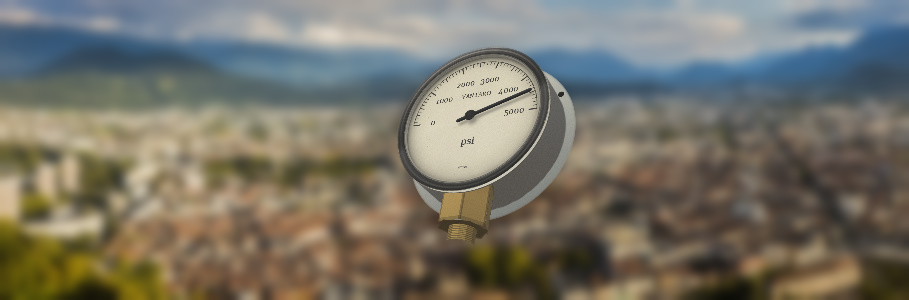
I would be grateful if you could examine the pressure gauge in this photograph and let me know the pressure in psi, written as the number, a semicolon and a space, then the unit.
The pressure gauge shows 4500; psi
